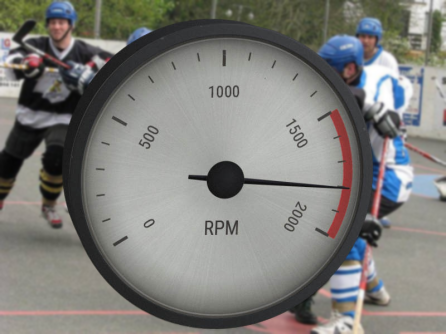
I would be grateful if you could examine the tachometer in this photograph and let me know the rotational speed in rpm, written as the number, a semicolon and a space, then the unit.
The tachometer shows 1800; rpm
